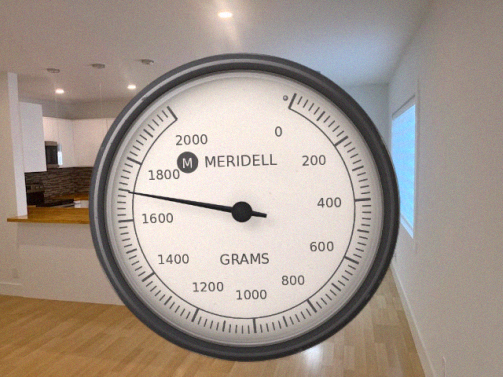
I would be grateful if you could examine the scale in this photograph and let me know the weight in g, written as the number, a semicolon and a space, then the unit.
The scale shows 1700; g
